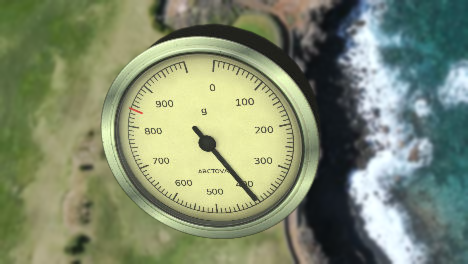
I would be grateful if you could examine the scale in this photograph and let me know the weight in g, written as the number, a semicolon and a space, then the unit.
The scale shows 400; g
